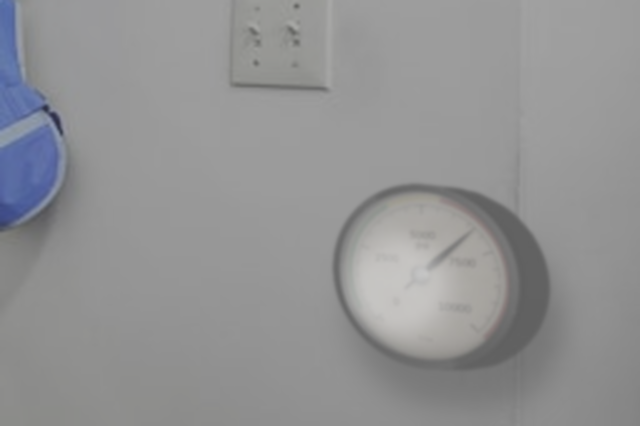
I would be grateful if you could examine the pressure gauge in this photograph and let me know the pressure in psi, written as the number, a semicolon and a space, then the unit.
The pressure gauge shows 6750; psi
